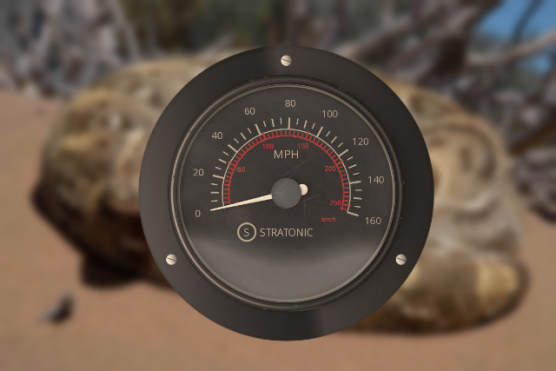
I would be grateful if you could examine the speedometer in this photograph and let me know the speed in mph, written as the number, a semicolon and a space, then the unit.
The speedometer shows 0; mph
